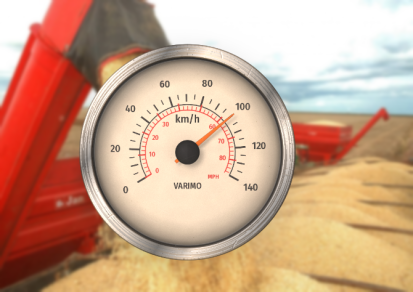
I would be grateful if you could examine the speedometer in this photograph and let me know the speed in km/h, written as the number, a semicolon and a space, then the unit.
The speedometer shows 100; km/h
